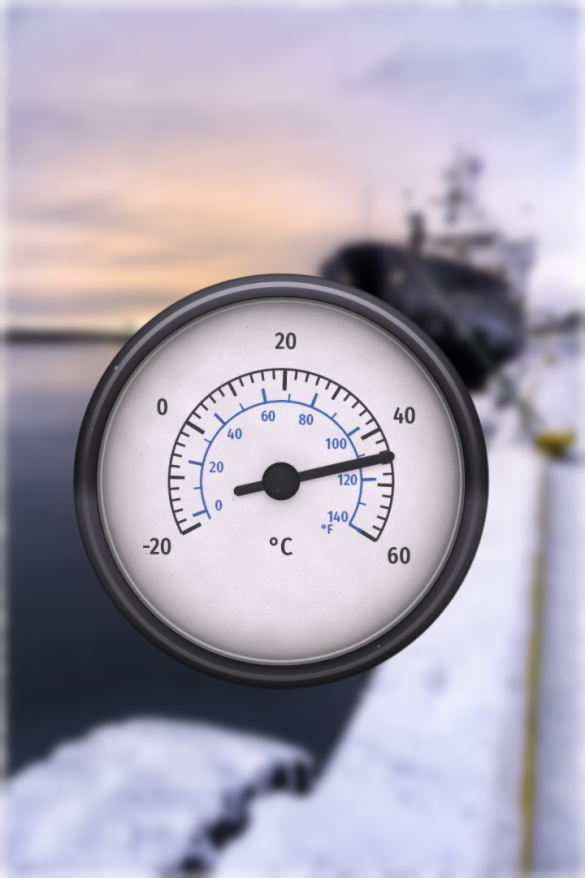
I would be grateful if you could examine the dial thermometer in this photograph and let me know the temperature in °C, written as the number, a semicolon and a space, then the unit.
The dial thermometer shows 45; °C
